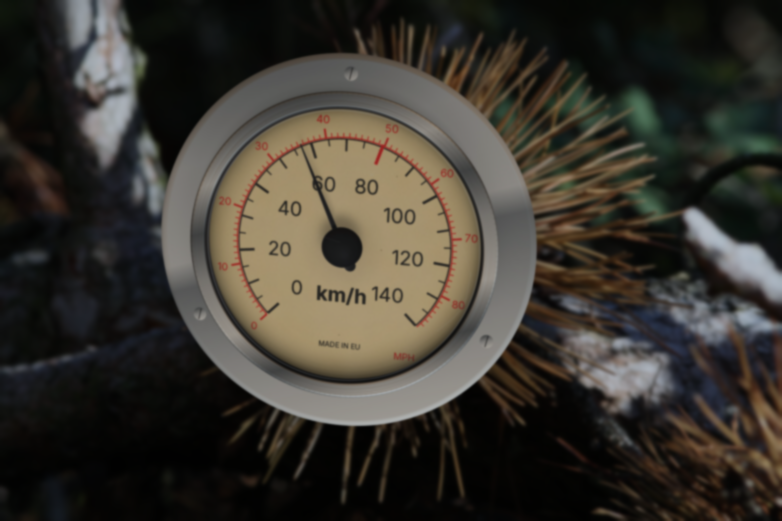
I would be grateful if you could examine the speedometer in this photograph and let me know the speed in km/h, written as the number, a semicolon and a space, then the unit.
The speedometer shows 57.5; km/h
